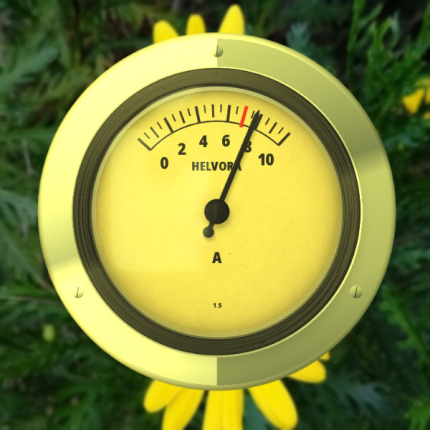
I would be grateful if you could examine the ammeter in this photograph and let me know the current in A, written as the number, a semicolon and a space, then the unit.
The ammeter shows 7.75; A
